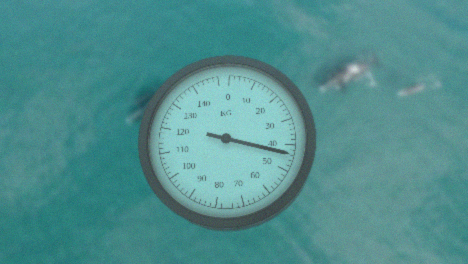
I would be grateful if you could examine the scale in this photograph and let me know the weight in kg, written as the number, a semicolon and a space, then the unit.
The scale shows 44; kg
